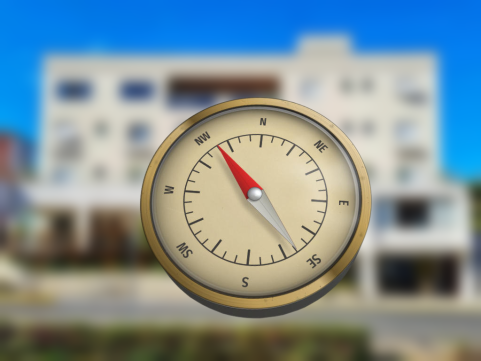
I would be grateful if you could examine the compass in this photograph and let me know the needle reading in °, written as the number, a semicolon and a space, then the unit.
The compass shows 320; °
